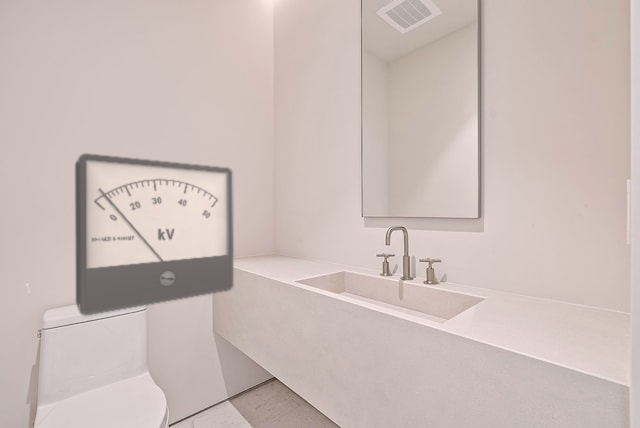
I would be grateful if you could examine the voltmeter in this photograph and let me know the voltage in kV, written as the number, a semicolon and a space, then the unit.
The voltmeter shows 10; kV
